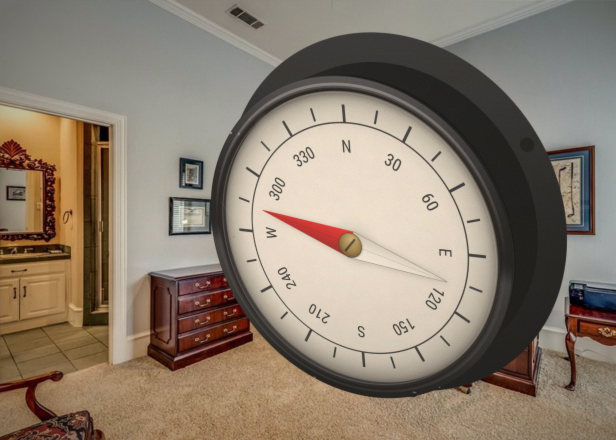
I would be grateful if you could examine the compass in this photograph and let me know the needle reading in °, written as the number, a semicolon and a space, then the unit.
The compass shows 285; °
